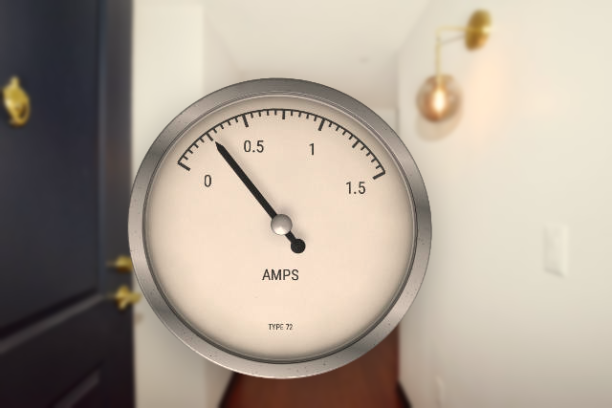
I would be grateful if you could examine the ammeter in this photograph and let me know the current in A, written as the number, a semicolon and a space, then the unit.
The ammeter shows 0.25; A
